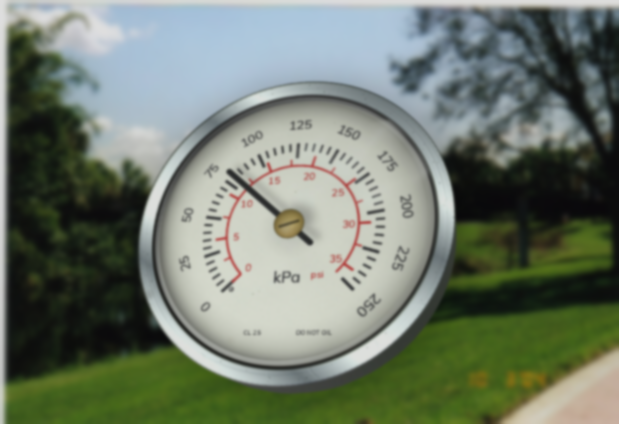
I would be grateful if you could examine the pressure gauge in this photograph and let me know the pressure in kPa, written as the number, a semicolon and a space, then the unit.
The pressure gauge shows 80; kPa
